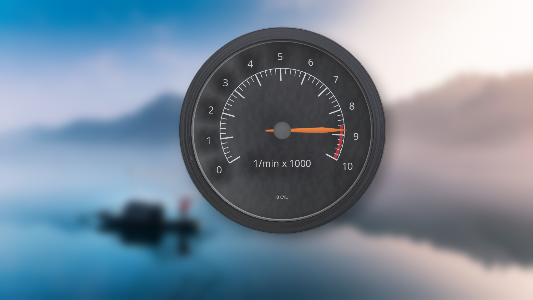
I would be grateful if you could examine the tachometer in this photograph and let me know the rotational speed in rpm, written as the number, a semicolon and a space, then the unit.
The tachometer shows 8800; rpm
